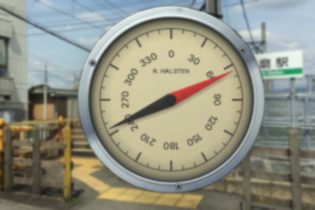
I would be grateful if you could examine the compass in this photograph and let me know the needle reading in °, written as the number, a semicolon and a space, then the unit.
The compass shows 65; °
